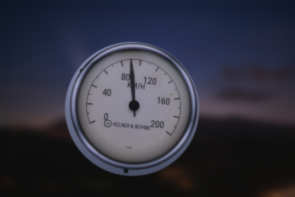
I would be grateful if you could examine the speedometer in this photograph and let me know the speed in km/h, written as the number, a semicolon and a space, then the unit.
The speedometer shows 90; km/h
